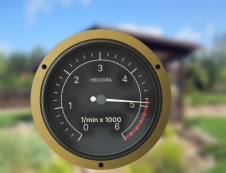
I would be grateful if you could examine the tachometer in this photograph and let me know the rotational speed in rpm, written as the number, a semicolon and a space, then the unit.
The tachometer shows 4900; rpm
